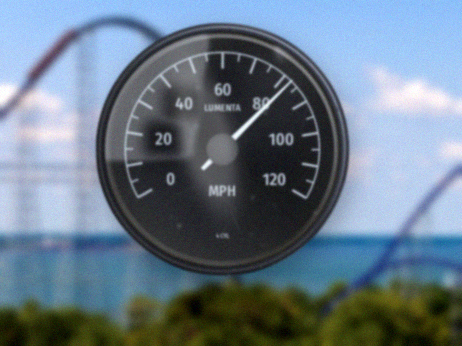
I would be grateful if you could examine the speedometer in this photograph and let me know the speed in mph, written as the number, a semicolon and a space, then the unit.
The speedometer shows 82.5; mph
